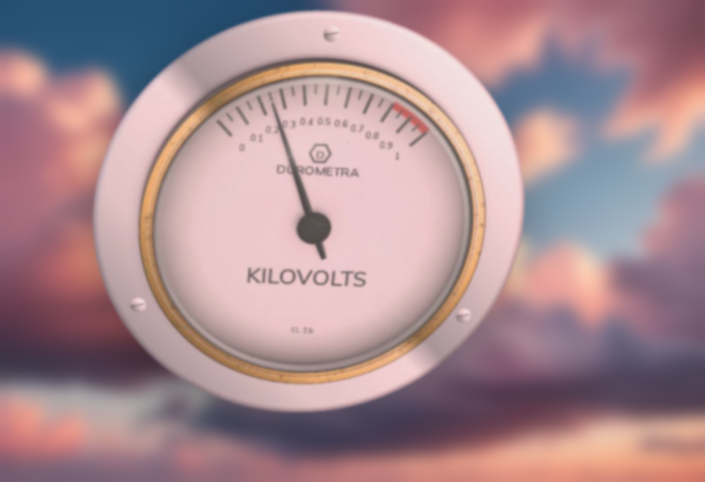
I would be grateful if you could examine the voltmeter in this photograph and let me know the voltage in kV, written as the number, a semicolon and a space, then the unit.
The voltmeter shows 0.25; kV
